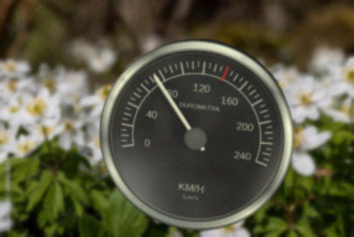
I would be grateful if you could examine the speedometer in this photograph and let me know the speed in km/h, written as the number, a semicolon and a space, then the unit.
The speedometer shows 75; km/h
